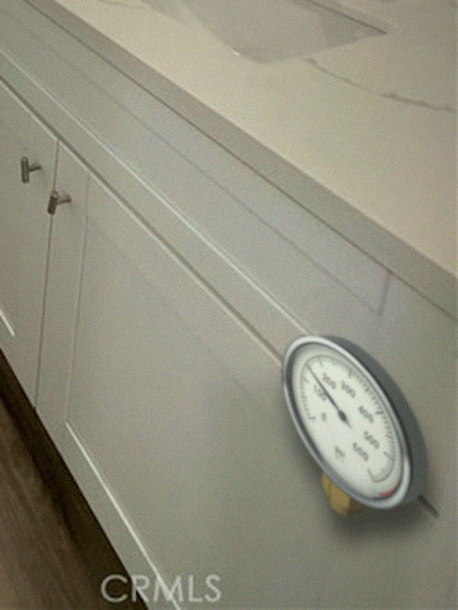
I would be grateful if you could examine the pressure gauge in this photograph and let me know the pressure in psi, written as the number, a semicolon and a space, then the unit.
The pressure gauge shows 150; psi
